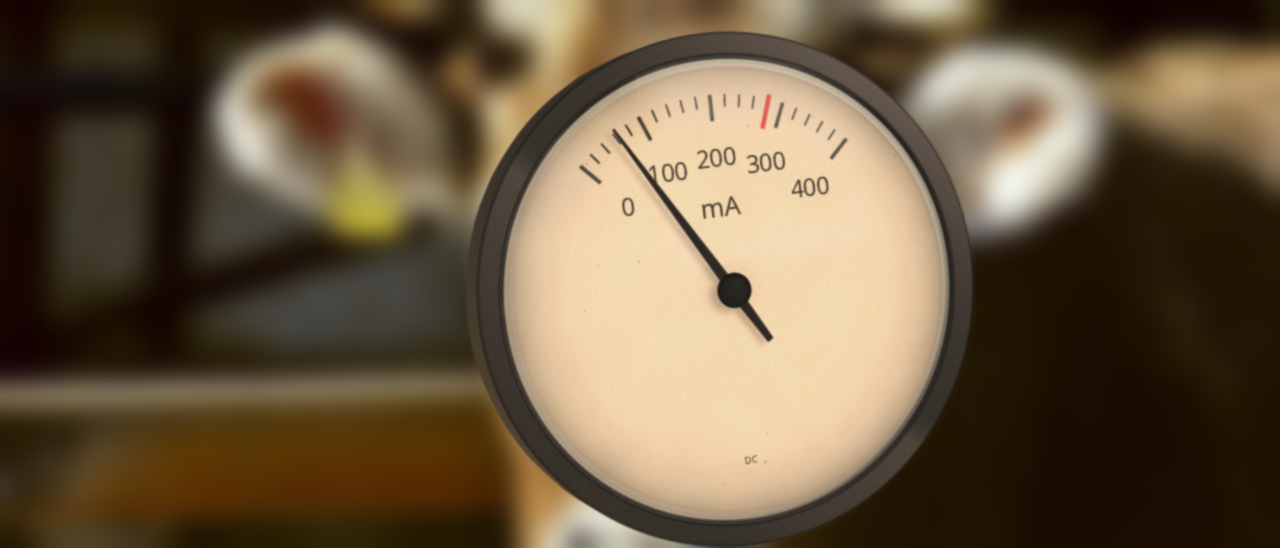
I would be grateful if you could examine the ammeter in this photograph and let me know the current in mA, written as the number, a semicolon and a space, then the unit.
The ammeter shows 60; mA
